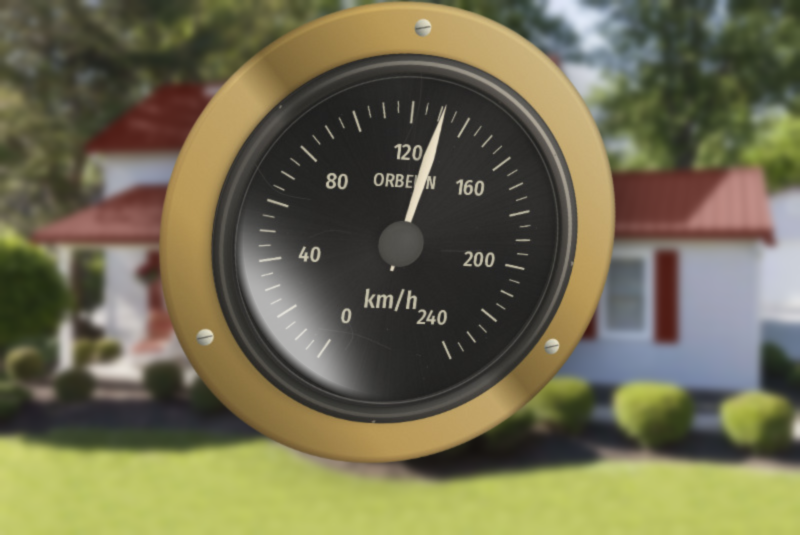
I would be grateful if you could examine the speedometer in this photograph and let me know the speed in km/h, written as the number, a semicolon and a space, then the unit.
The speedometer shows 130; km/h
